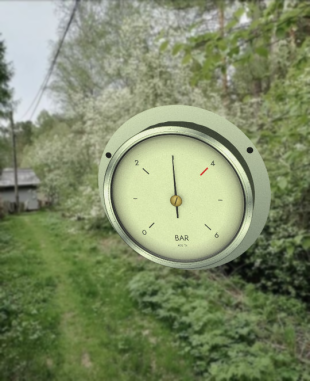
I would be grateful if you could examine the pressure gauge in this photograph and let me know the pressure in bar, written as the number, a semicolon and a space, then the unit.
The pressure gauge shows 3; bar
